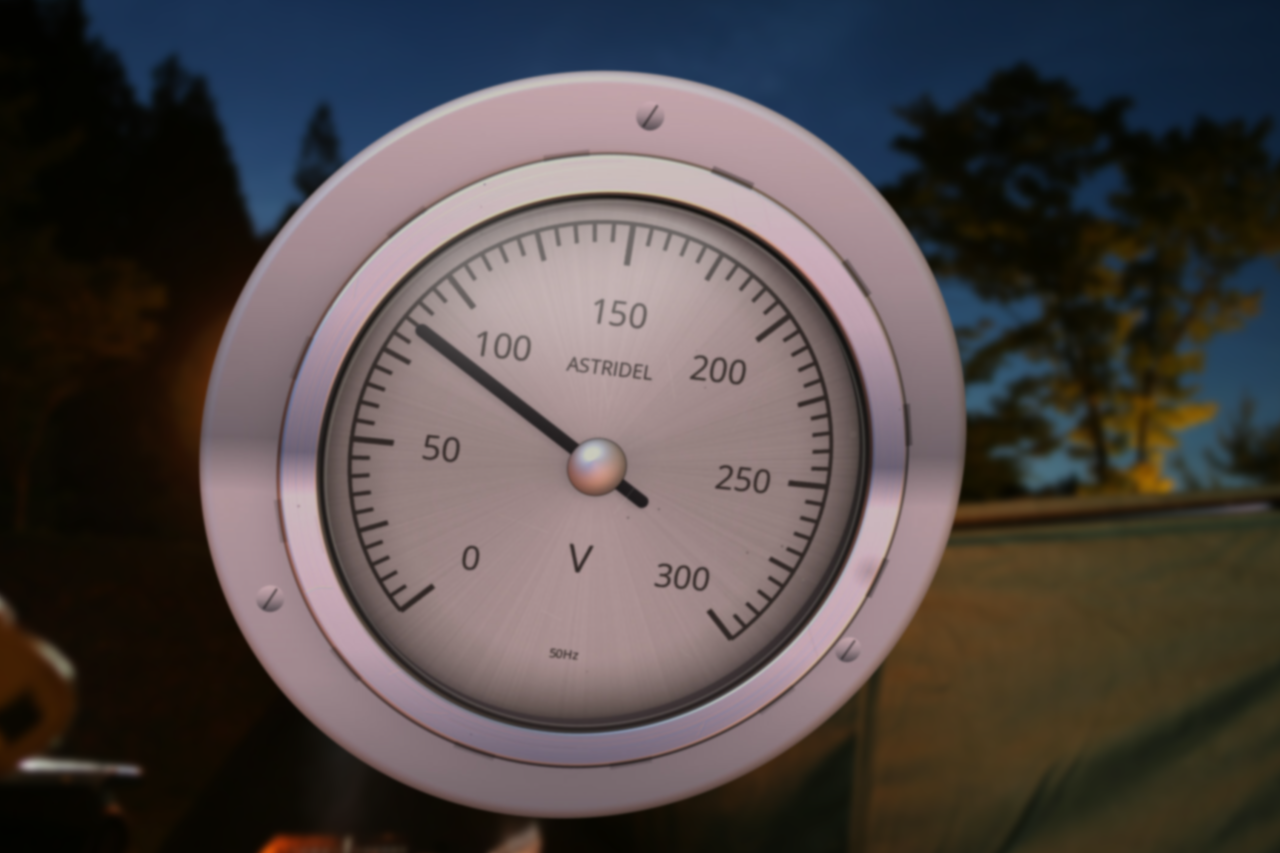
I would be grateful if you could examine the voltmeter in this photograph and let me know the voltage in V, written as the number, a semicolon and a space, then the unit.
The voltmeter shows 85; V
